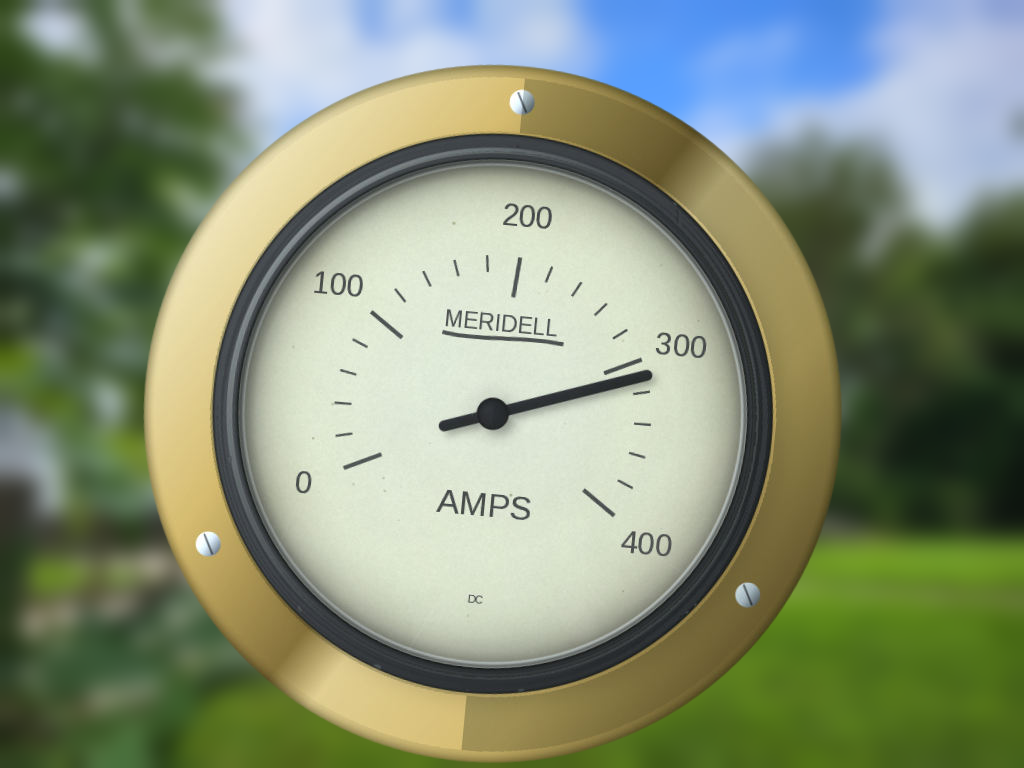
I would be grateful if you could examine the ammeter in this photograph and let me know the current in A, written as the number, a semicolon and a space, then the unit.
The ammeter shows 310; A
